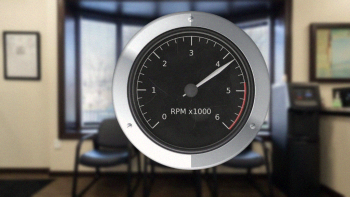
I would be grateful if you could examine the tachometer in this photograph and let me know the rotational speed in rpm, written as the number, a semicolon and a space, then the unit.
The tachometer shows 4200; rpm
